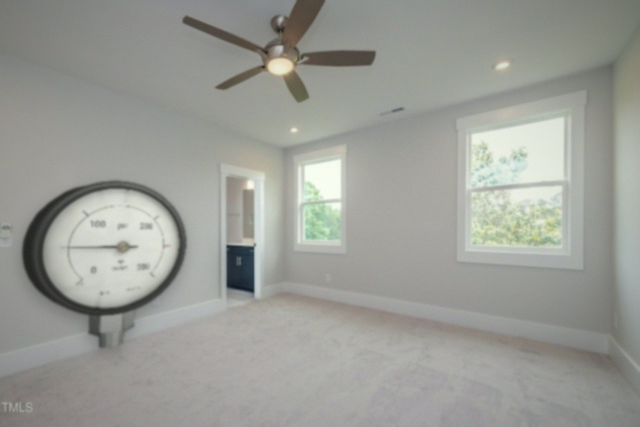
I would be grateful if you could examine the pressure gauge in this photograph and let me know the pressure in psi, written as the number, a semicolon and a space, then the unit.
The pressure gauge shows 50; psi
